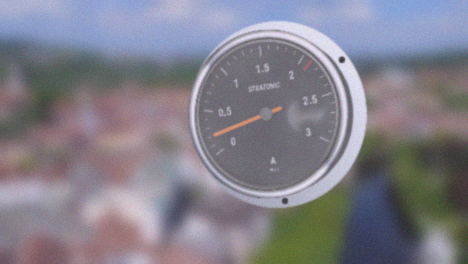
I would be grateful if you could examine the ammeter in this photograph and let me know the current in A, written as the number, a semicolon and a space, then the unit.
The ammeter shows 0.2; A
